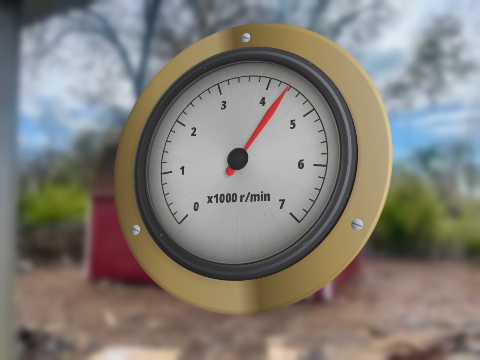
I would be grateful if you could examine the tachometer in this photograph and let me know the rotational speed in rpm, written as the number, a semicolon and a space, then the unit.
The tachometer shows 4400; rpm
